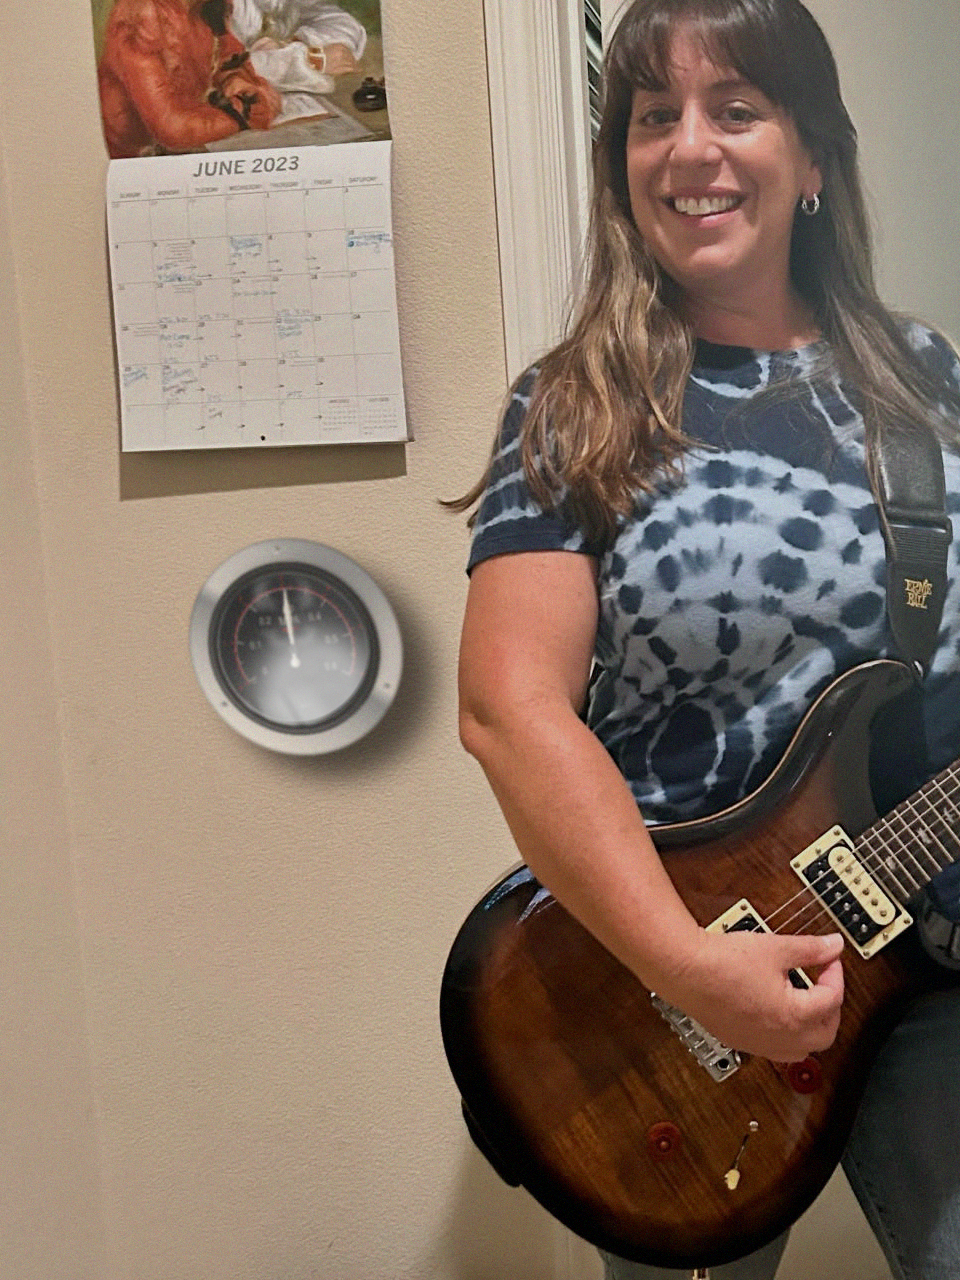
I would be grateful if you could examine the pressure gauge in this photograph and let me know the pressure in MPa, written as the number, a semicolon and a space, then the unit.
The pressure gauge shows 0.3; MPa
